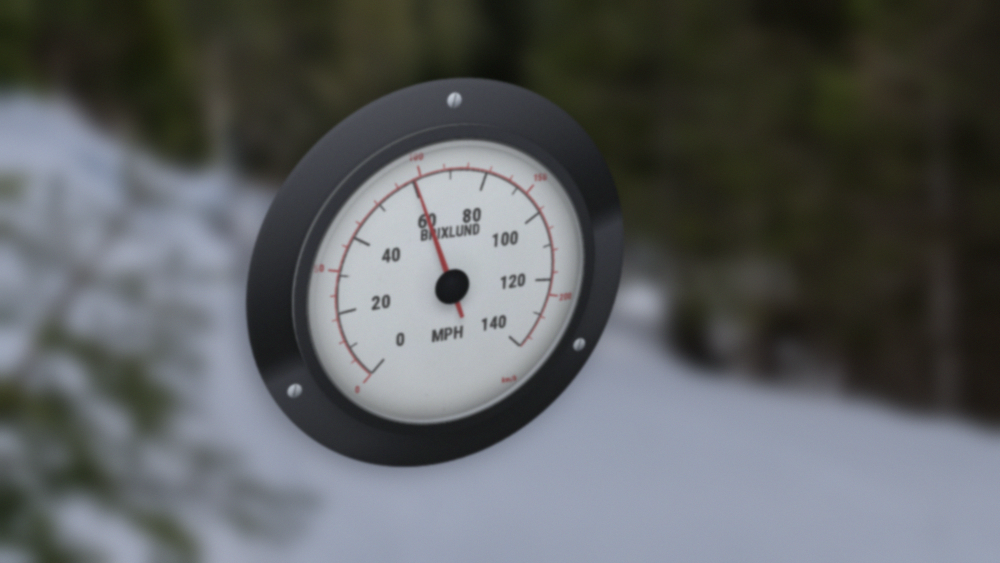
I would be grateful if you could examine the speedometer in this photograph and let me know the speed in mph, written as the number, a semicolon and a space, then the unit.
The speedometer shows 60; mph
